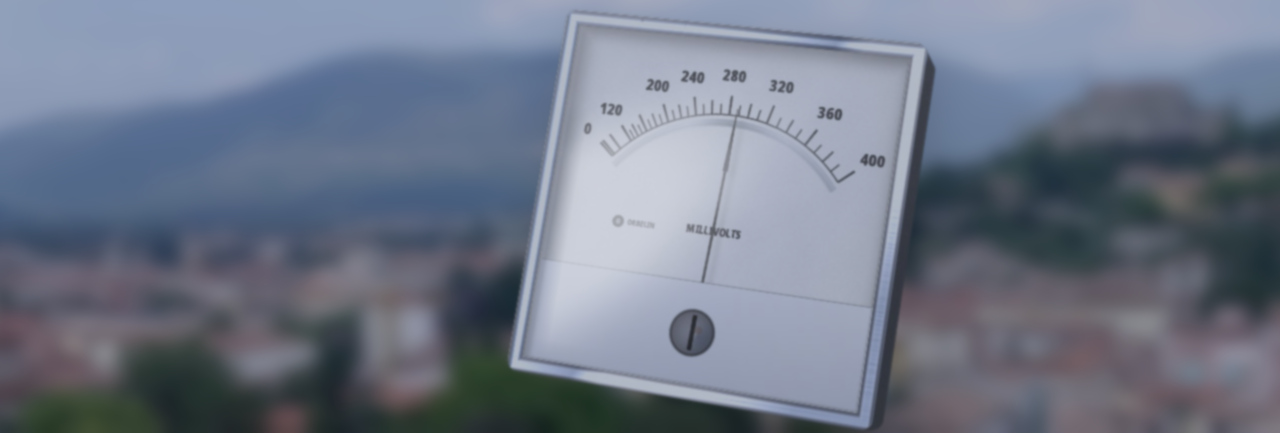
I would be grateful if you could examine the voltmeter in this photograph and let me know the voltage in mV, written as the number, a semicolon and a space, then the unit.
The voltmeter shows 290; mV
